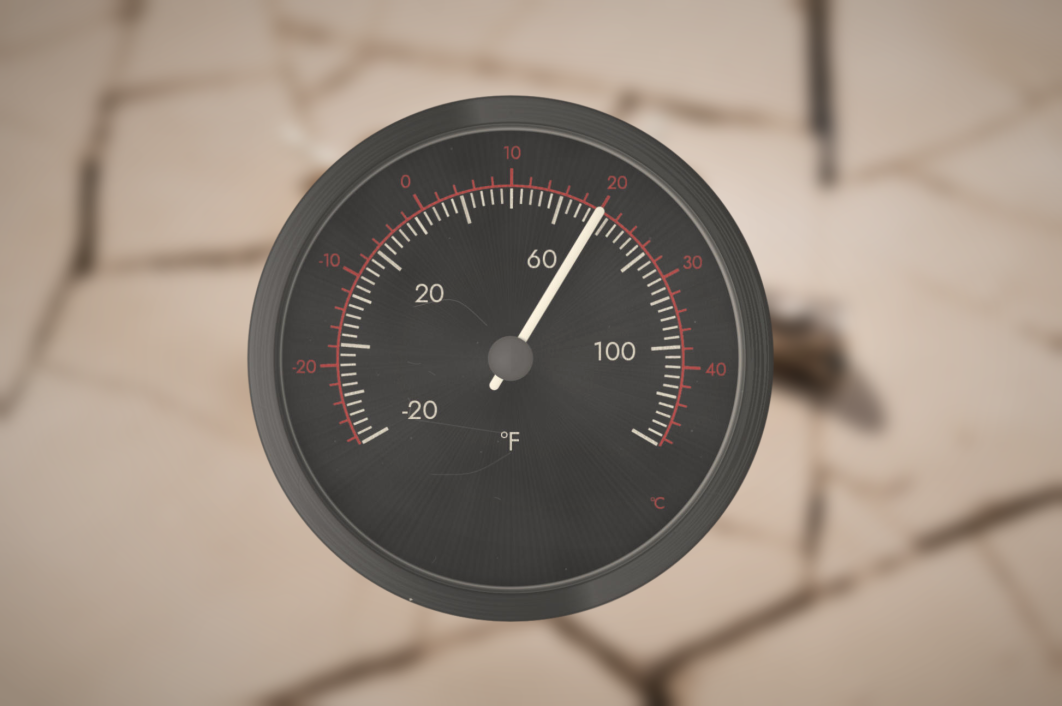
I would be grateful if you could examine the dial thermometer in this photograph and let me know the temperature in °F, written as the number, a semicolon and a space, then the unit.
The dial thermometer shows 68; °F
